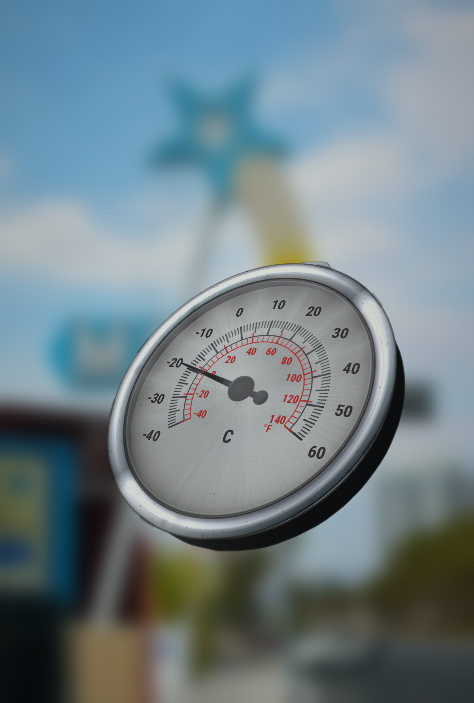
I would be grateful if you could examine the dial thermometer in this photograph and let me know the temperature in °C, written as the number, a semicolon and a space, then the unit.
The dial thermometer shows -20; °C
